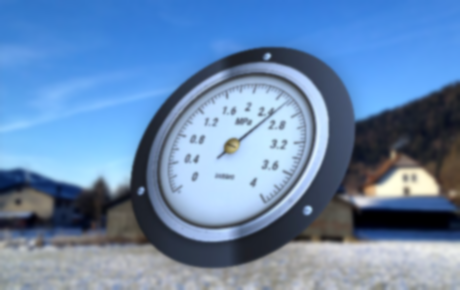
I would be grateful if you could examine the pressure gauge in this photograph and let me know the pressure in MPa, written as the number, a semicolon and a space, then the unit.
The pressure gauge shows 2.6; MPa
